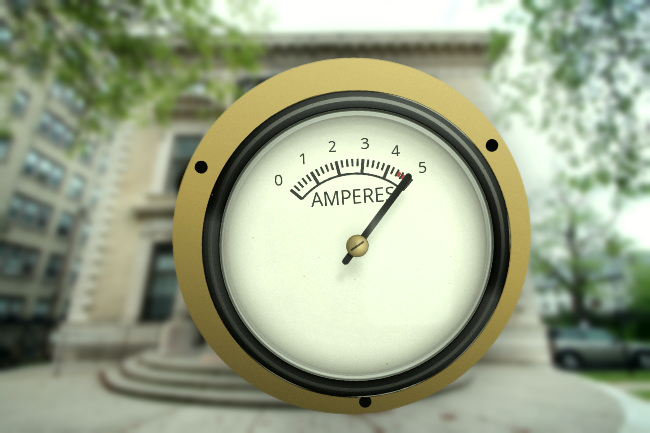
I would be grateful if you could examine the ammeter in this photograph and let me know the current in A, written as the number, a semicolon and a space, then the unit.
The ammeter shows 4.8; A
